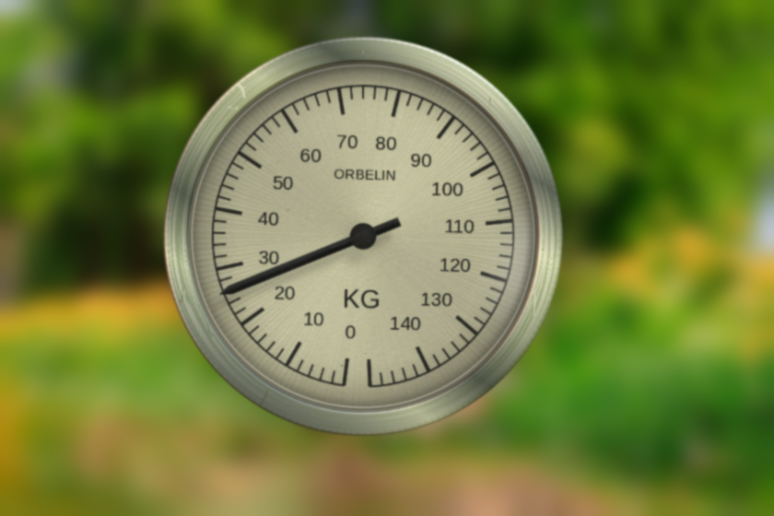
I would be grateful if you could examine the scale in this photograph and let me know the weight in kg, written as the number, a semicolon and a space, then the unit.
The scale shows 26; kg
